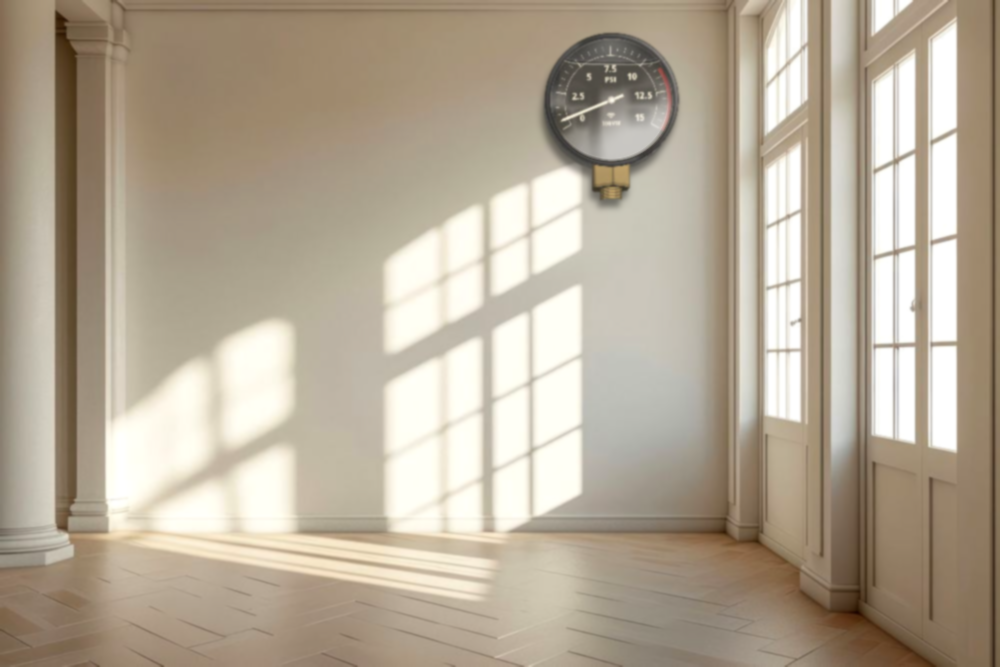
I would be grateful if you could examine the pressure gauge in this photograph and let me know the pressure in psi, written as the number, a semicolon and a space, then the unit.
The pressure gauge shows 0.5; psi
